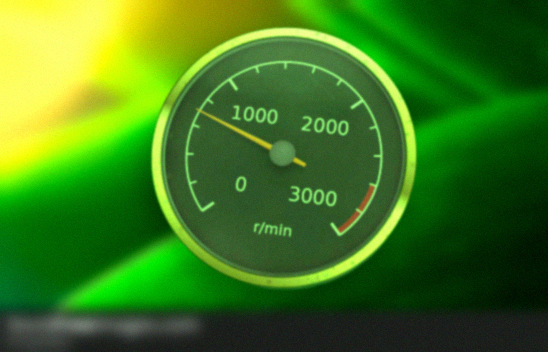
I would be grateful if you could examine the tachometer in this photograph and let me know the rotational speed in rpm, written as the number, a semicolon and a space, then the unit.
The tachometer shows 700; rpm
